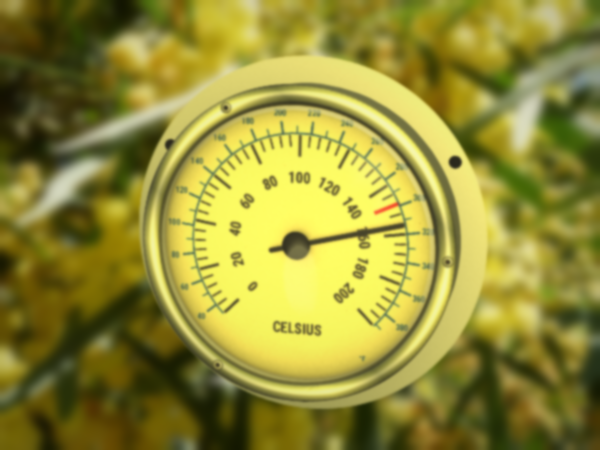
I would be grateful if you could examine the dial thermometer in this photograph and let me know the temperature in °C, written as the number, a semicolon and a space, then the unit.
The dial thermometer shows 156; °C
